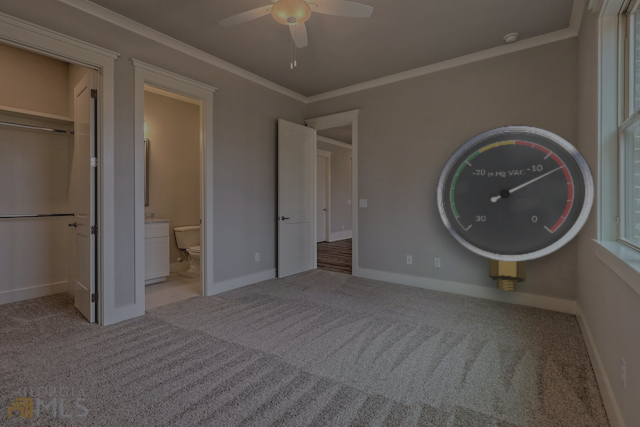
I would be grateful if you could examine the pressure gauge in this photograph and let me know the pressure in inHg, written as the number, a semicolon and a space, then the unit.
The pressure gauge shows -8; inHg
